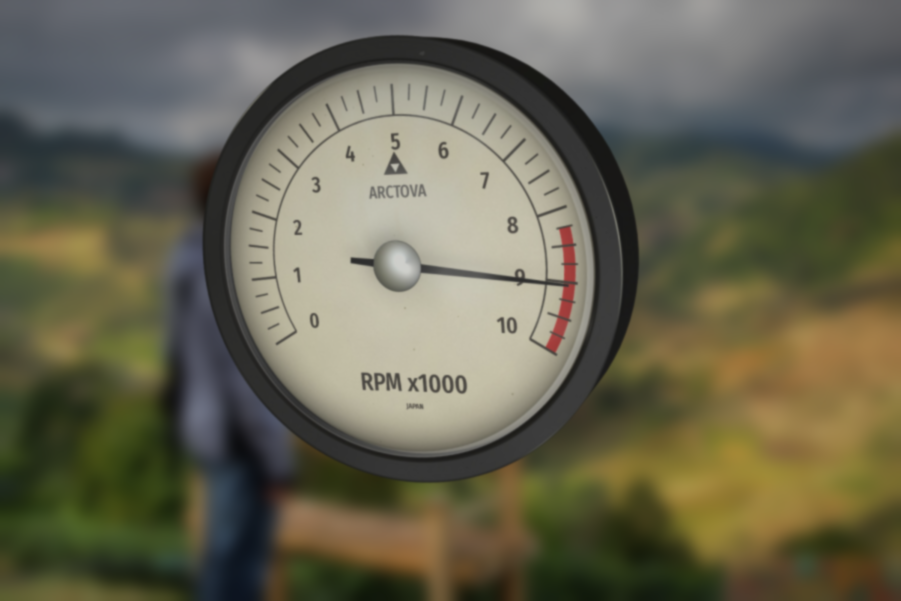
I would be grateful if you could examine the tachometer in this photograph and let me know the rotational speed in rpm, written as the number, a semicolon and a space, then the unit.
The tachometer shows 9000; rpm
